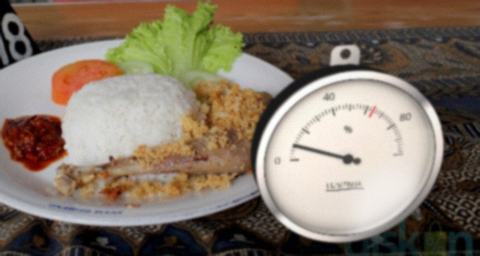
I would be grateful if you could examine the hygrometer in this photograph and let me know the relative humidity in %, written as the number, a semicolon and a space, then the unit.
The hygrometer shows 10; %
